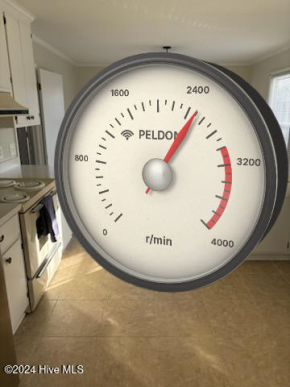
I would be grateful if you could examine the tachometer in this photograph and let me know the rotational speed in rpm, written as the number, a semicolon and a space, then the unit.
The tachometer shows 2500; rpm
